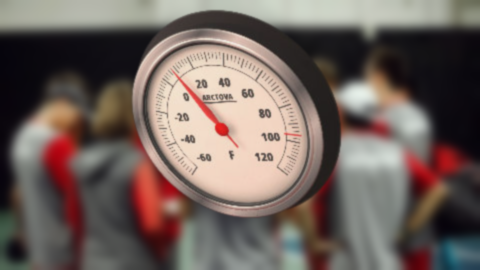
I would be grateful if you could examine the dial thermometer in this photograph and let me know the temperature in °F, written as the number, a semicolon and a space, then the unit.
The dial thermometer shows 10; °F
